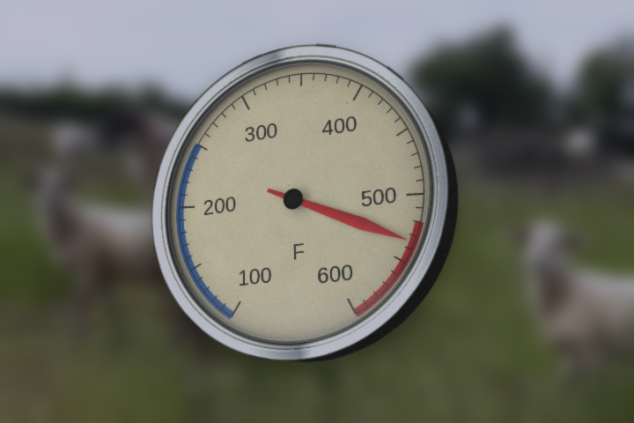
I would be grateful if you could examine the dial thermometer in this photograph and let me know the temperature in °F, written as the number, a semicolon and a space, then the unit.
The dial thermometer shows 535; °F
